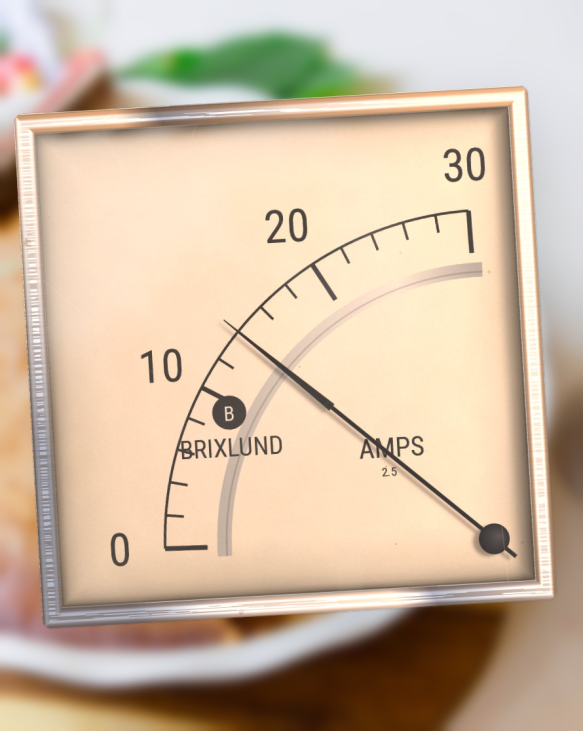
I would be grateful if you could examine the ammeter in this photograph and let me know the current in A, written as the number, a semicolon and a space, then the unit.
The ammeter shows 14; A
